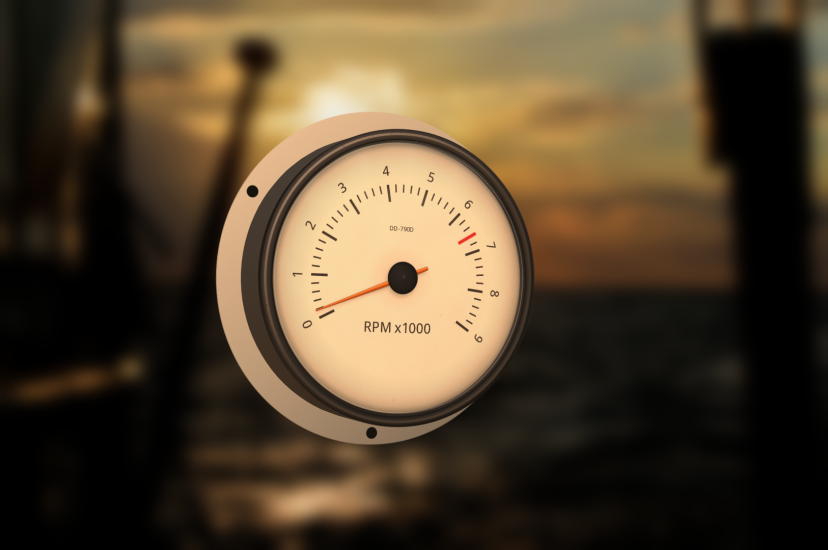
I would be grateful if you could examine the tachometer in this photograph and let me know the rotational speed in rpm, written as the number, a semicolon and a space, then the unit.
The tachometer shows 200; rpm
